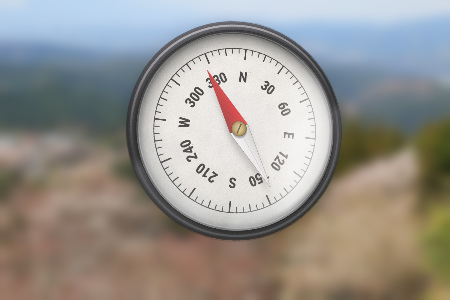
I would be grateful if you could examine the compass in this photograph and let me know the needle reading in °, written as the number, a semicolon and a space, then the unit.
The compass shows 325; °
